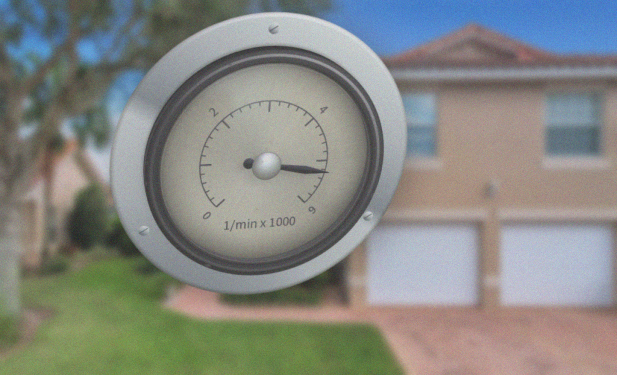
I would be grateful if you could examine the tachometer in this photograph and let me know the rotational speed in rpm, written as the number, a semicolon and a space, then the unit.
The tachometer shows 5200; rpm
